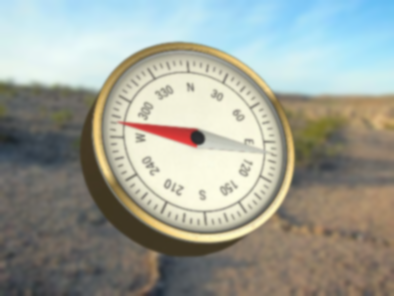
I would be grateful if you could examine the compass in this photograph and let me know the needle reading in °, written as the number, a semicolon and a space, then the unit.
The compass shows 280; °
